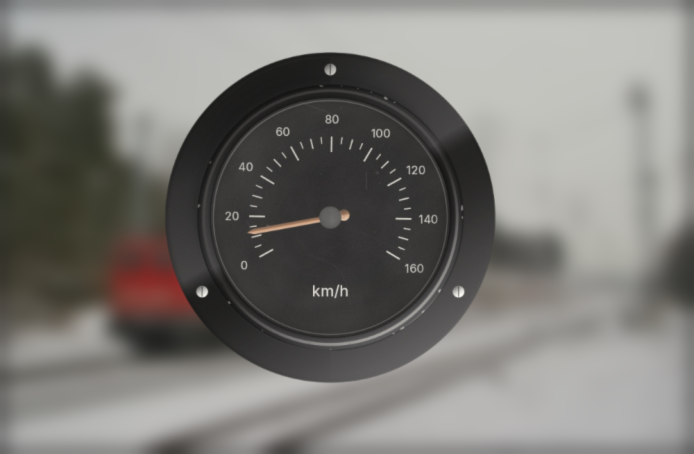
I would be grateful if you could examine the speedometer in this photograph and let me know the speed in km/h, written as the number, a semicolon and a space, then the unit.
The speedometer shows 12.5; km/h
